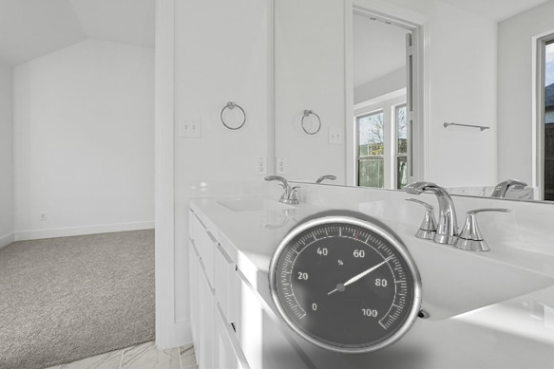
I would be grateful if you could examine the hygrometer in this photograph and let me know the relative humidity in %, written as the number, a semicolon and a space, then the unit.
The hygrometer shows 70; %
